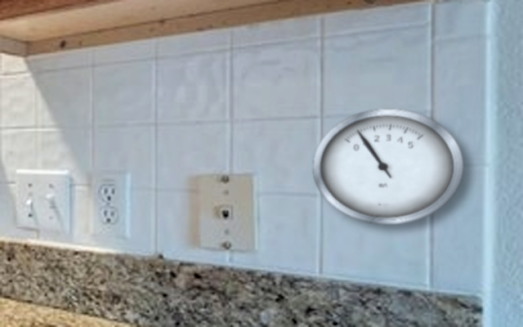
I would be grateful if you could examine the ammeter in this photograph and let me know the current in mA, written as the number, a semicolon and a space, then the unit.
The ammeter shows 1; mA
